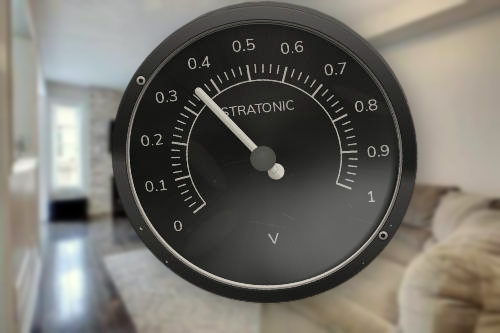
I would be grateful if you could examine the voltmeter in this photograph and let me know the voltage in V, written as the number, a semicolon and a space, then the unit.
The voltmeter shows 0.36; V
